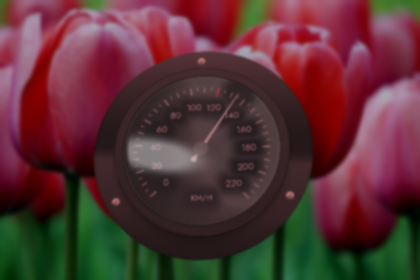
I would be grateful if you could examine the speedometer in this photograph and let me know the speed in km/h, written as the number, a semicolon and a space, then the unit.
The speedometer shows 135; km/h
